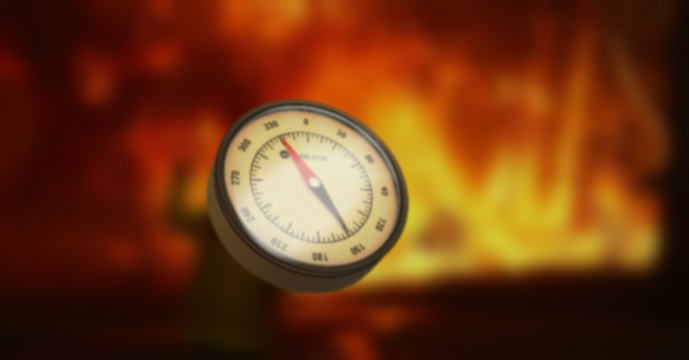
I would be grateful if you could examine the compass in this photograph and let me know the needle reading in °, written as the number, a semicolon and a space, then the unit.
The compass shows 330; °
